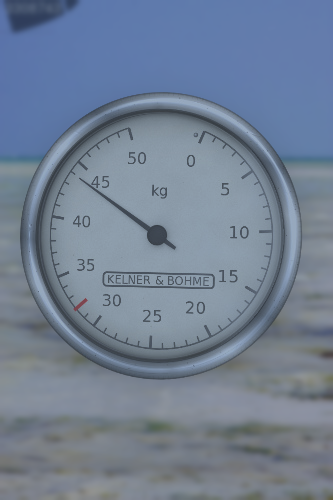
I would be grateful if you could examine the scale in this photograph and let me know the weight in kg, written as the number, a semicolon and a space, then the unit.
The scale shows 44; kg
